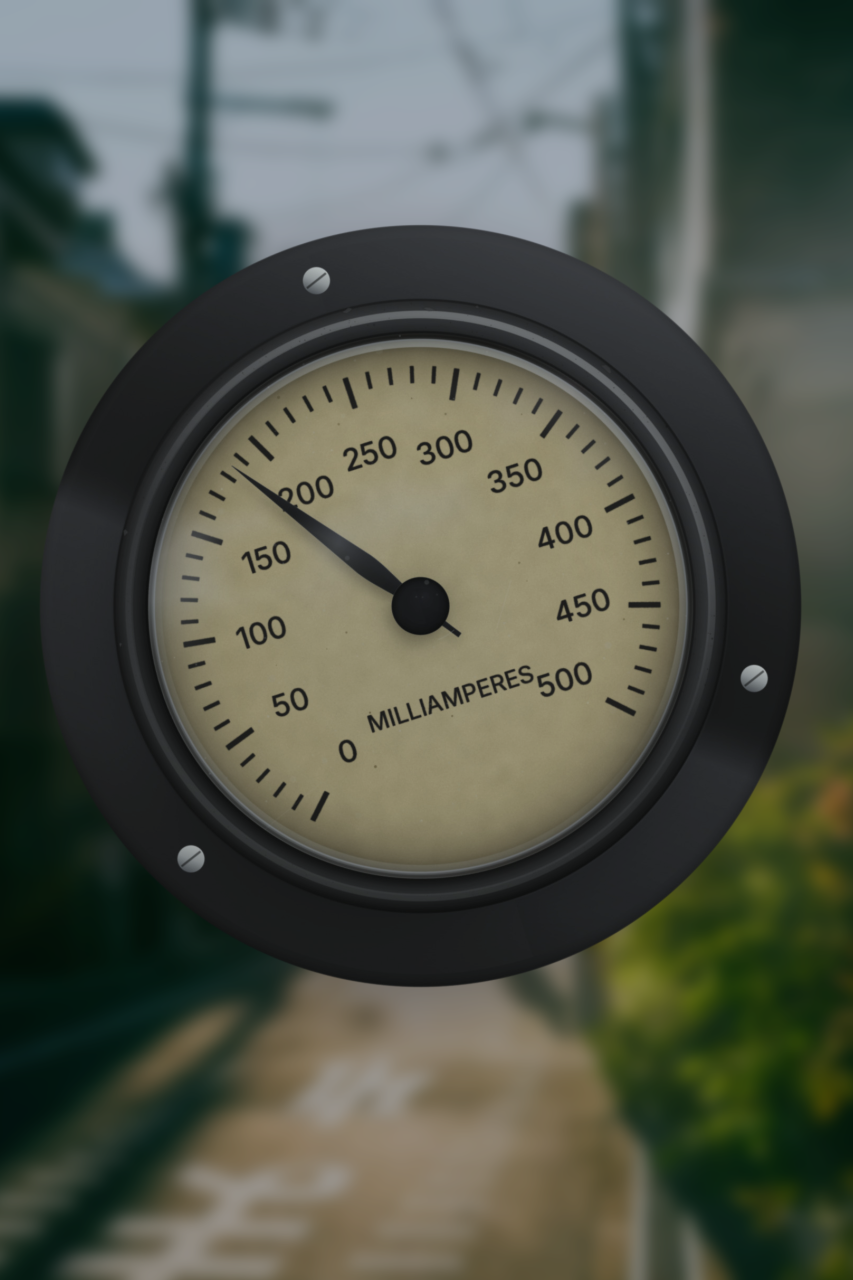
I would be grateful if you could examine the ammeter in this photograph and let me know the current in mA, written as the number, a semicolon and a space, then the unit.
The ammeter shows 185; mA
